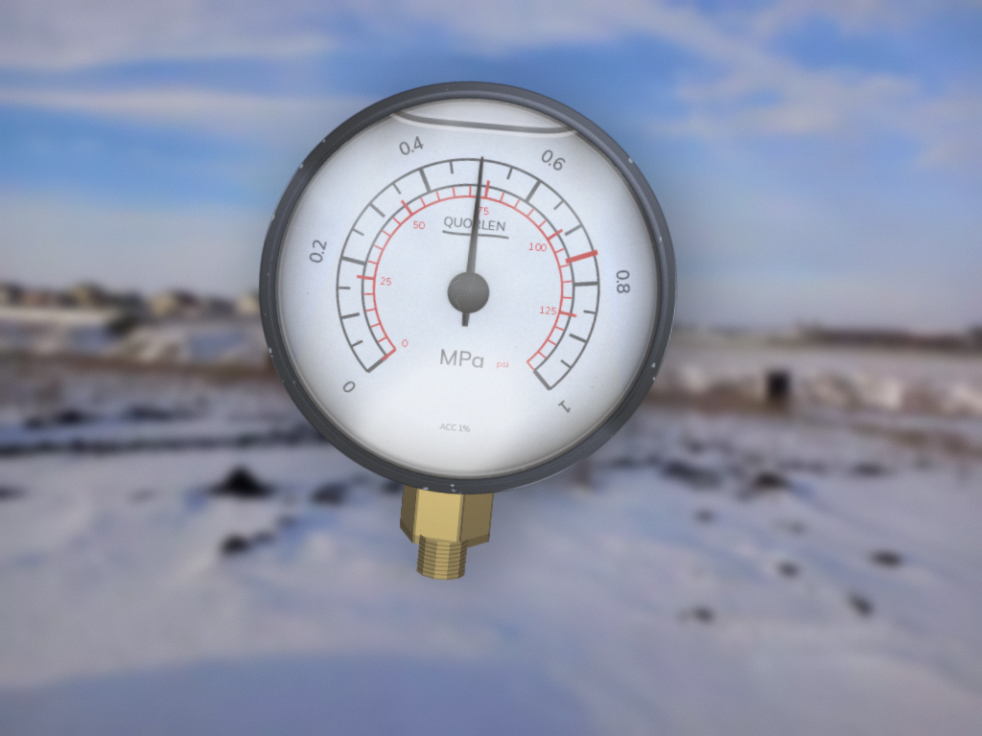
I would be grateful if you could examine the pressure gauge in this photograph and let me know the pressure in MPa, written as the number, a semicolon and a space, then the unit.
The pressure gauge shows 0.5; MPa
